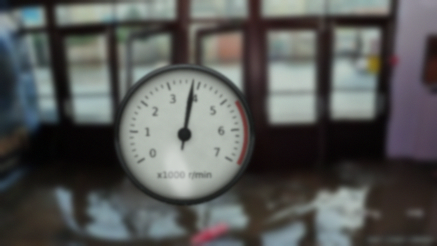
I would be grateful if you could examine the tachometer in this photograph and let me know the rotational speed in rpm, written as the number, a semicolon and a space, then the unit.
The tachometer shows 3800; rpm
